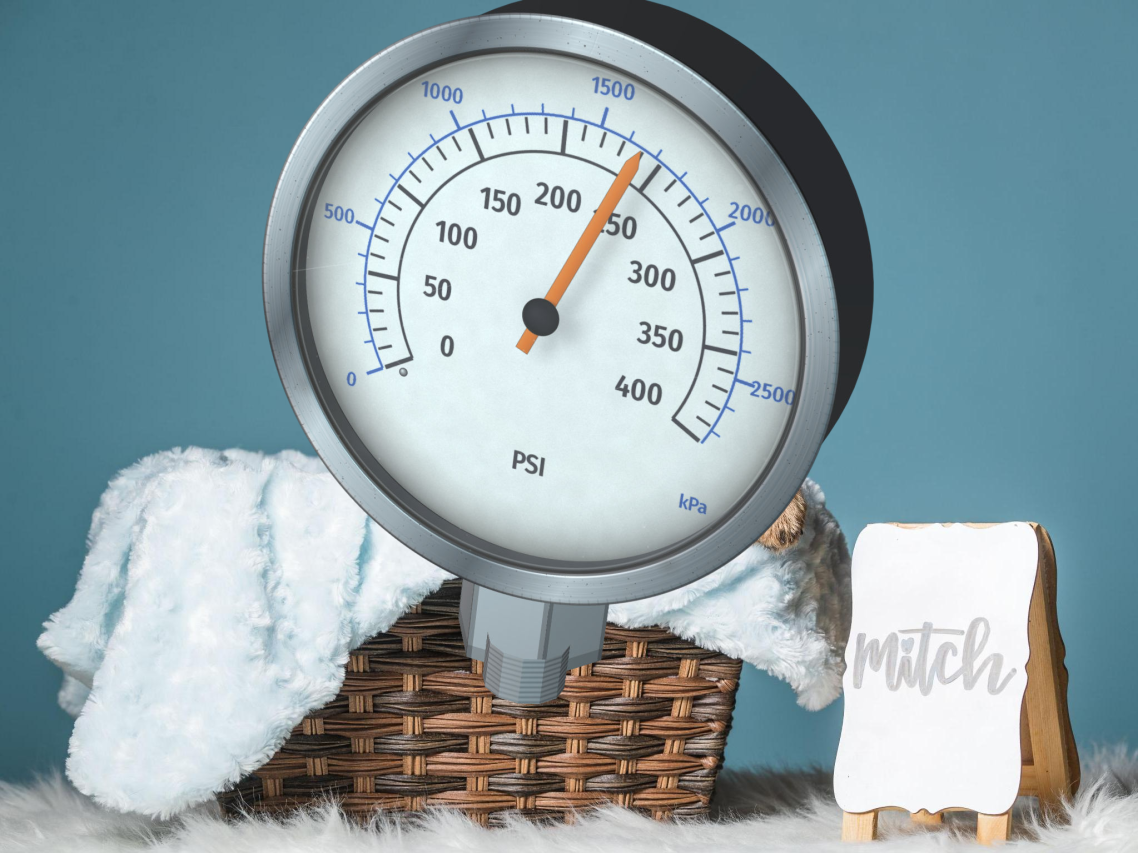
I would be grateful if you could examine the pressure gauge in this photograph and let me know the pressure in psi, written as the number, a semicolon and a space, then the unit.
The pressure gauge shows 240; psi
